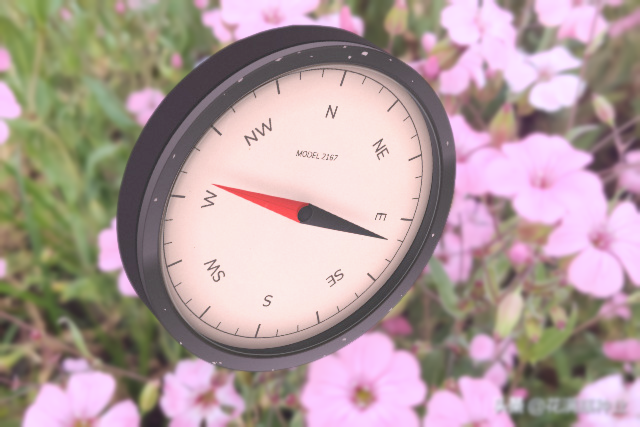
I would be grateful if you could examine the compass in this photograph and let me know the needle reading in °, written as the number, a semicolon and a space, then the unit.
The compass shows 280; °
